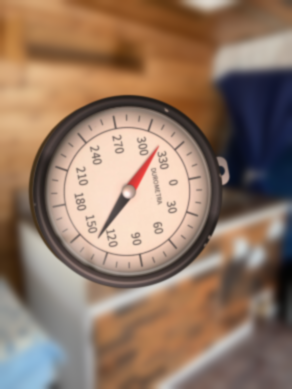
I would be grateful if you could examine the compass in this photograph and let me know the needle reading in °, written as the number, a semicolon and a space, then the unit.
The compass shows 315; °
